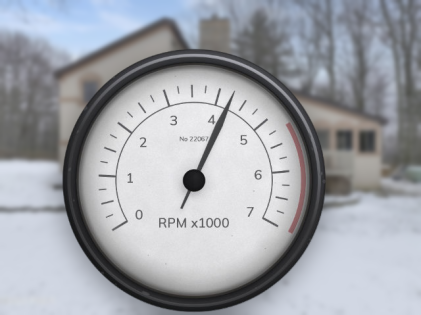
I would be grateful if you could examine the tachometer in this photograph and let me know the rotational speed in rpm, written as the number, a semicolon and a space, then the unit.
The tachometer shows 4250; rpm
